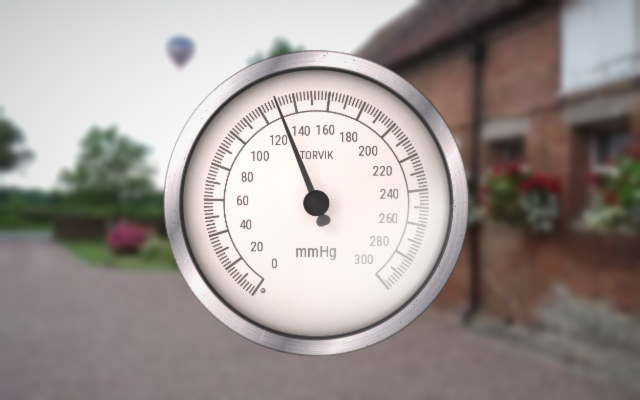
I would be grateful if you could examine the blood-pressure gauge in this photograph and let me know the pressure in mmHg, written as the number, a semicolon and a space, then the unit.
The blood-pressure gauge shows 130; mmHg
